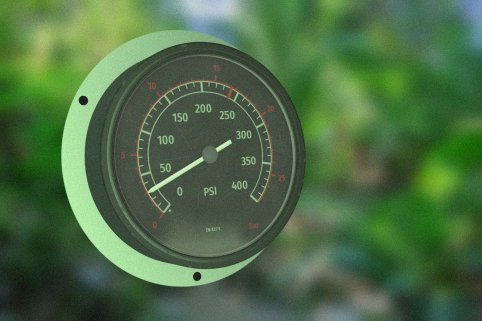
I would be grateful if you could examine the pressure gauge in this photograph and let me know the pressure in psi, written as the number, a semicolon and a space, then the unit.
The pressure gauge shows 30; psi
